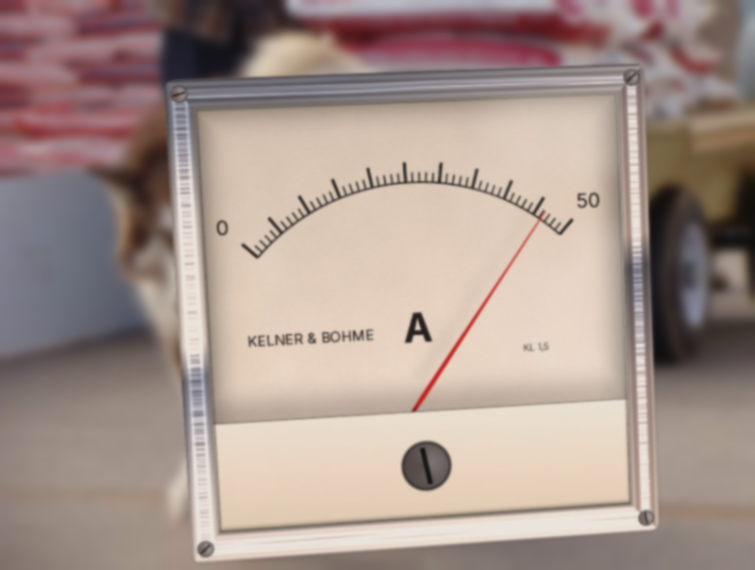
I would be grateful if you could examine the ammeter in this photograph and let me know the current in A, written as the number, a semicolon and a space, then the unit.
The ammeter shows 46; A
